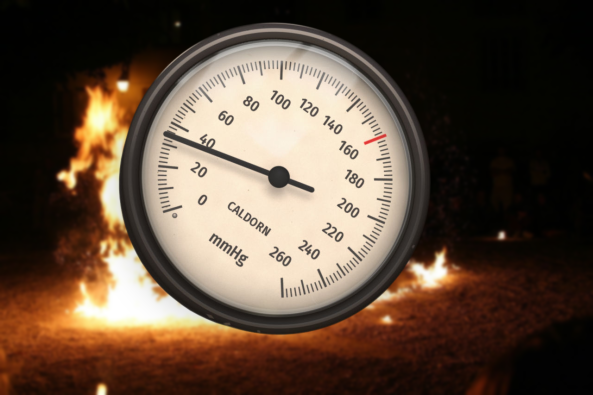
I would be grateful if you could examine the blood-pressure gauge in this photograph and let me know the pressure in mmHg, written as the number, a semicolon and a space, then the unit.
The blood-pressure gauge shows 34; mmHg
